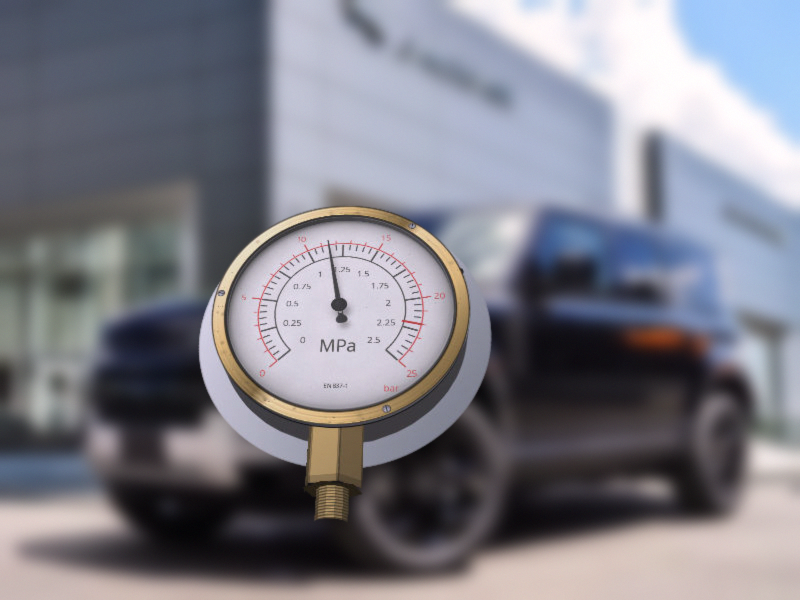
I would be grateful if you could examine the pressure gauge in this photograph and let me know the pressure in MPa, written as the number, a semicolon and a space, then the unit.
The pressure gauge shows 1.15; MPa
